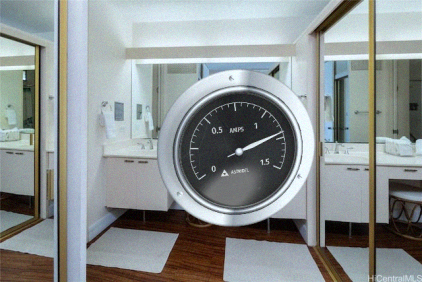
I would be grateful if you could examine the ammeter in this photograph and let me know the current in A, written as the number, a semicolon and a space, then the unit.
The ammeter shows 1.2; A
